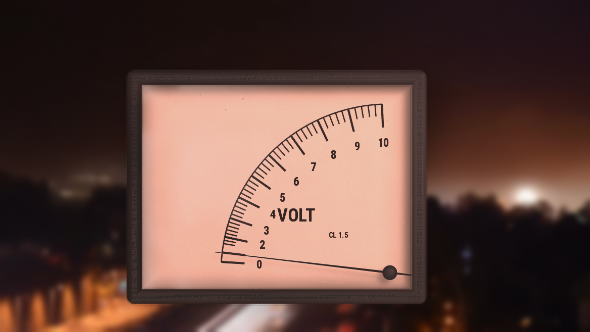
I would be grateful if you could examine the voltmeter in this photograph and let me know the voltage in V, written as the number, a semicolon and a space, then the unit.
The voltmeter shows 1; V
